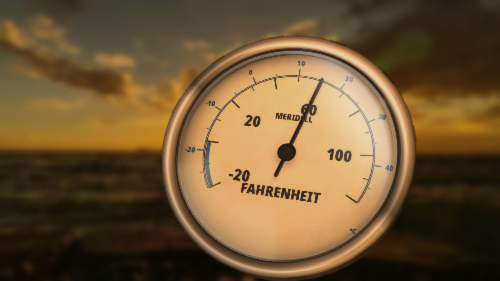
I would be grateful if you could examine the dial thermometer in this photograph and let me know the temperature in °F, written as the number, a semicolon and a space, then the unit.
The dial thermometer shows 60; °F
